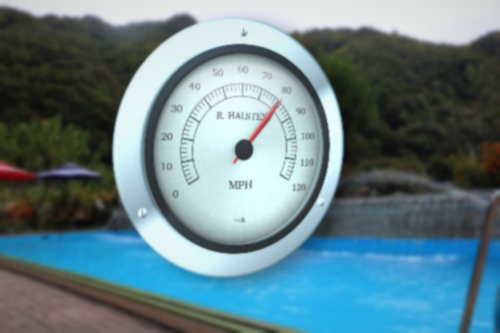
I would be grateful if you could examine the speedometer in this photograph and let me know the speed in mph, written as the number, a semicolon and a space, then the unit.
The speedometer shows 80; mph
